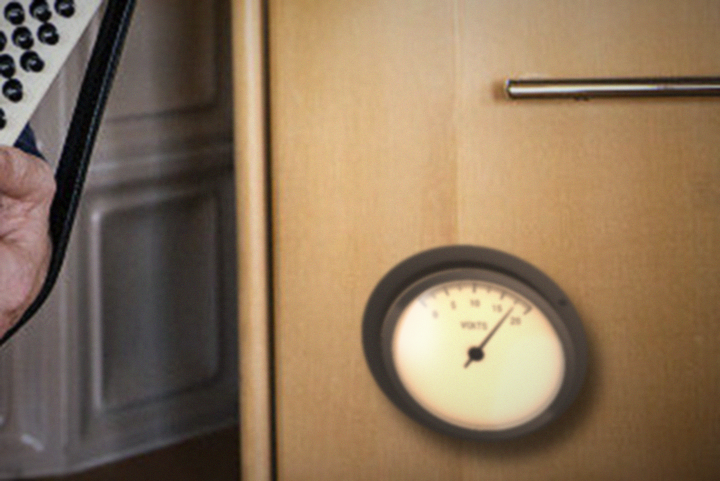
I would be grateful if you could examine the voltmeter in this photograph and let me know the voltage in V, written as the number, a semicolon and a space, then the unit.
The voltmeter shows 17.5; V
